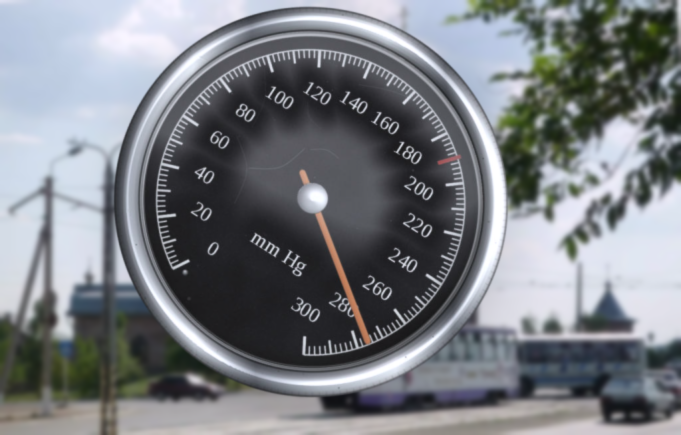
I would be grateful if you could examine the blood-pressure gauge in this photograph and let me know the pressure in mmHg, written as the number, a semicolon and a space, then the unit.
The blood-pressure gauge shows 276; mmHg
